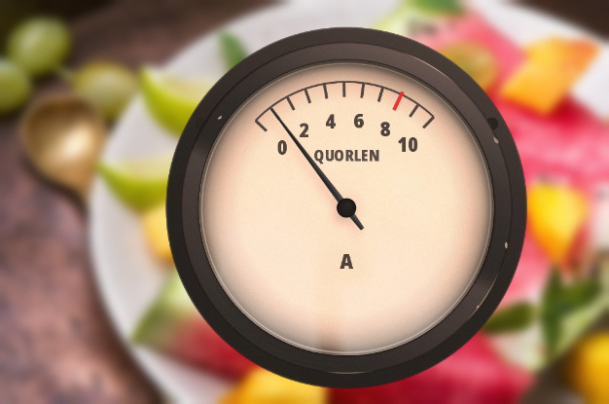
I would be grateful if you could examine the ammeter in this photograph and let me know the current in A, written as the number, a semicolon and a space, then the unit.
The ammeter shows 1; A
